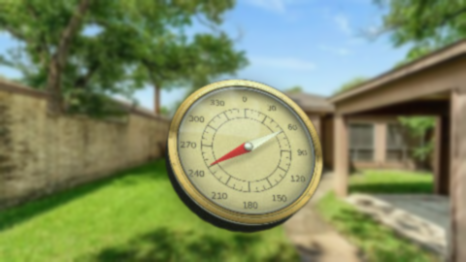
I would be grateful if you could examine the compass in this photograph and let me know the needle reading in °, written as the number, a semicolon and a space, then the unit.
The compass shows 240; °
